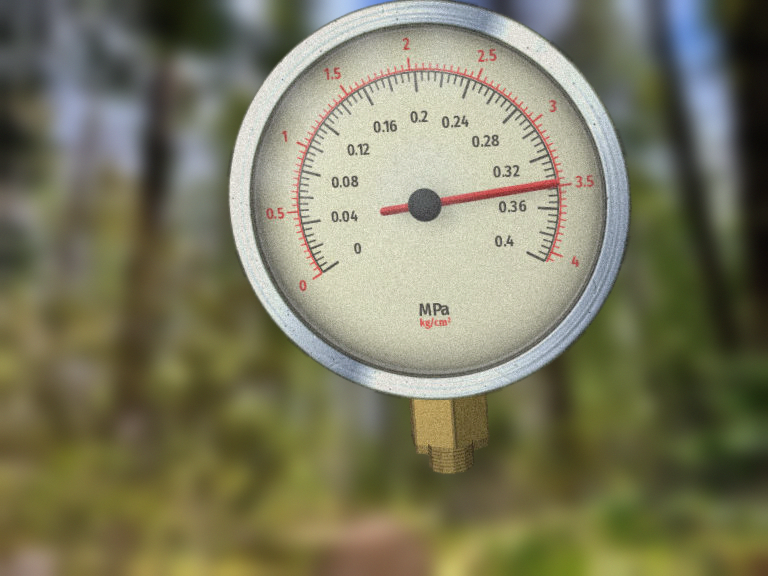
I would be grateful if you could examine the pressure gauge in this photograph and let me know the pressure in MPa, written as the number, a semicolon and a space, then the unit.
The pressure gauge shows 0.34; MPa
